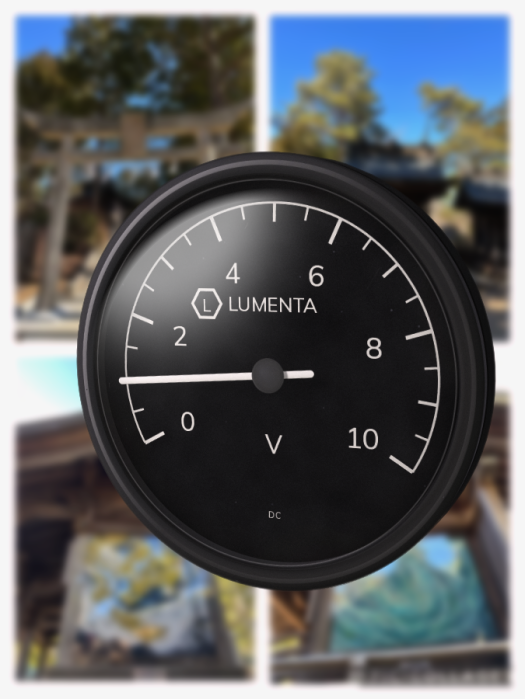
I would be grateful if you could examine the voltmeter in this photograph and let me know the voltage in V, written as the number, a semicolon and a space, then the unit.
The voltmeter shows 1; V
